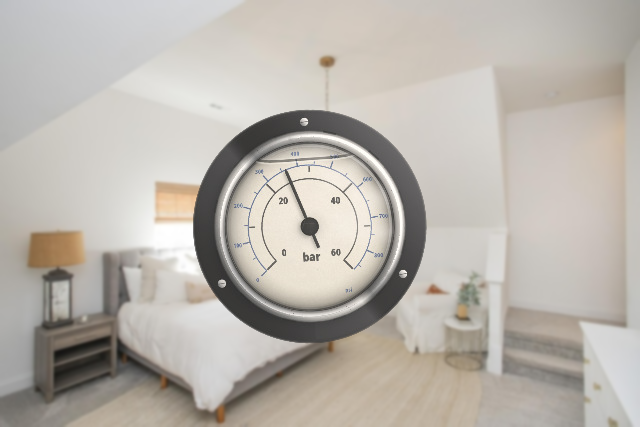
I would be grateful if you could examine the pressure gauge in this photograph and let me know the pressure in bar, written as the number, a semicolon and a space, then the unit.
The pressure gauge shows 25; bar
